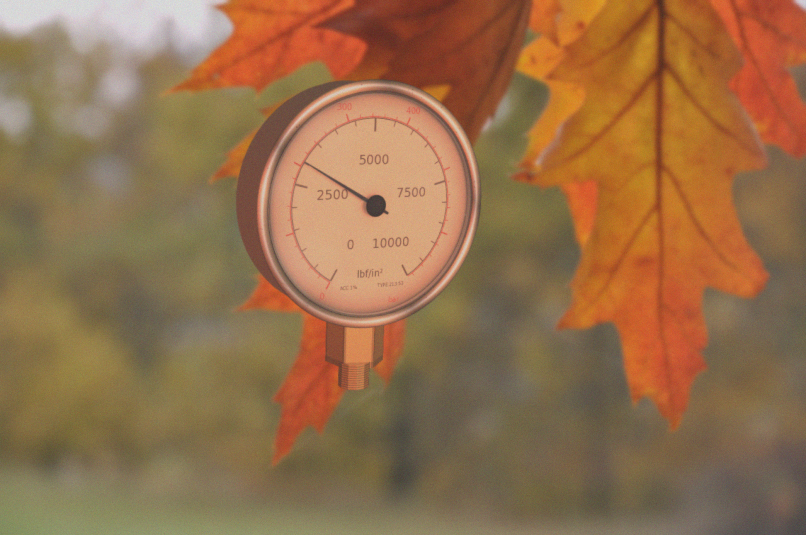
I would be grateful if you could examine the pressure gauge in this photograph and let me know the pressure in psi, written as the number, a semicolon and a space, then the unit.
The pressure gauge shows 3000; psi
